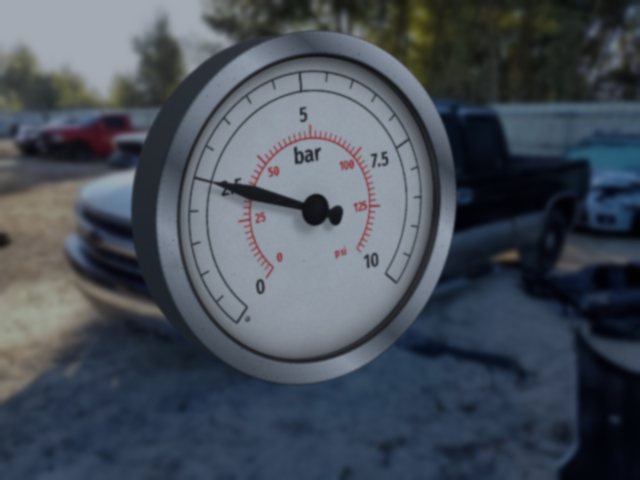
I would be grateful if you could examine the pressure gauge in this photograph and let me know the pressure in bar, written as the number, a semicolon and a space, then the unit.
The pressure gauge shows 2.5; bar
